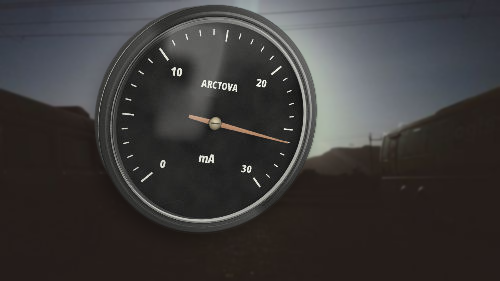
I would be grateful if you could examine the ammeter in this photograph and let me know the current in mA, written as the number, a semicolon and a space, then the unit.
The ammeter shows 26; mA
